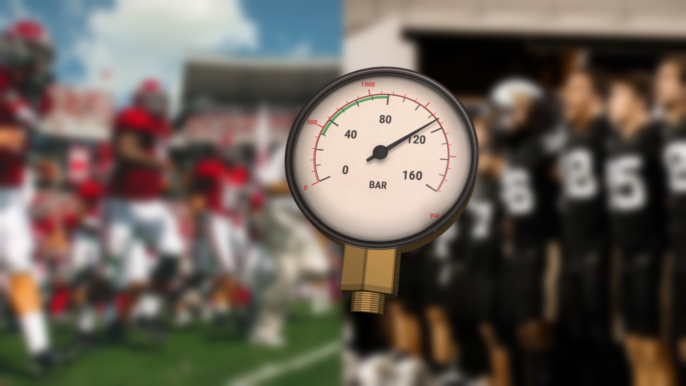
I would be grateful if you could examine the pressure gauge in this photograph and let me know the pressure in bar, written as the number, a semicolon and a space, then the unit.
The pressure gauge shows 115; bar
